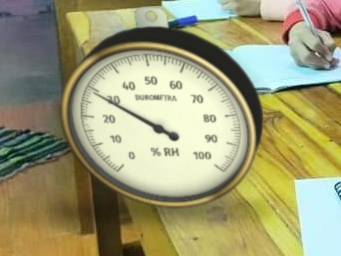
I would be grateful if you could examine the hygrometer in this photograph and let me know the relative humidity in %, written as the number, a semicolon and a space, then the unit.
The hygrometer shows 30; %
